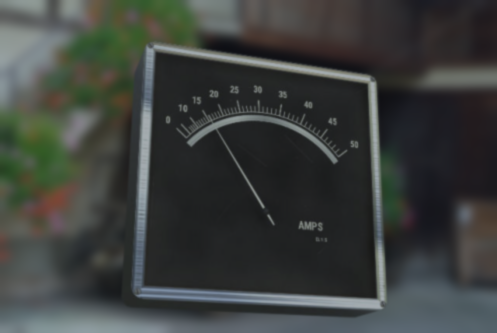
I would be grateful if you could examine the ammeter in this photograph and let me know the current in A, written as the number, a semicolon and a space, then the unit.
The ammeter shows 15; A
